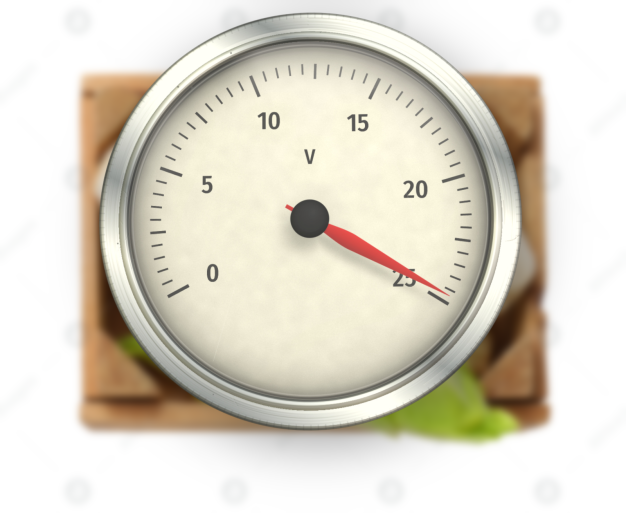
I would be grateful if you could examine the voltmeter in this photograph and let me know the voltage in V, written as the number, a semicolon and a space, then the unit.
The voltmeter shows 24.75; V
